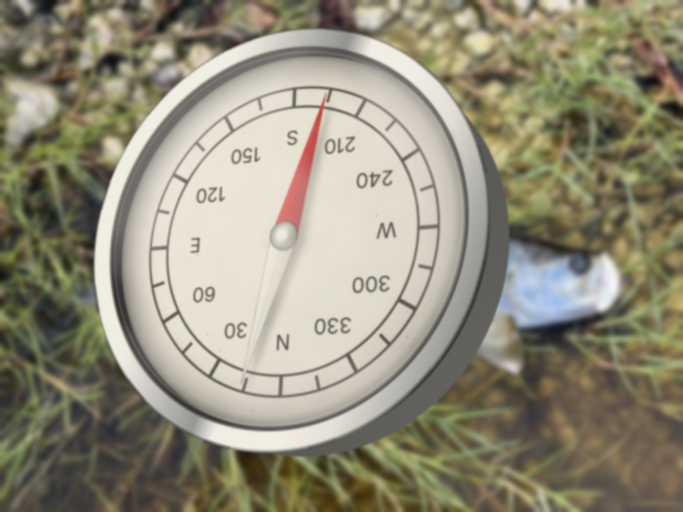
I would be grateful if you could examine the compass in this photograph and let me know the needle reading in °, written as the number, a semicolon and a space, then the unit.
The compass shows 195; °
